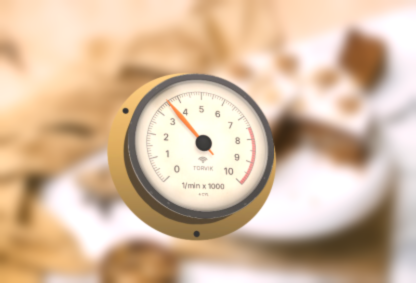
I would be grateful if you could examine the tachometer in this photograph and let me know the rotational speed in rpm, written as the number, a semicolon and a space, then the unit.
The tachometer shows 3500; rpm
